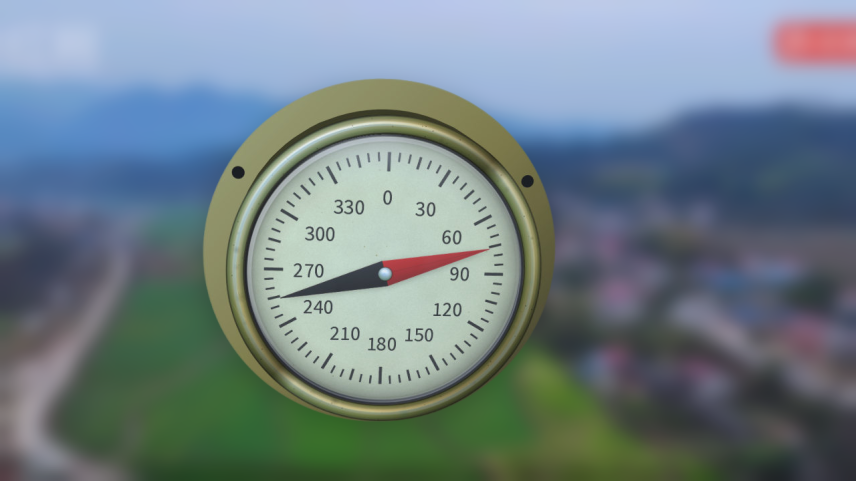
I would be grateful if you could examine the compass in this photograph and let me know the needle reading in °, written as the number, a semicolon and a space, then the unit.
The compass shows 75; °
